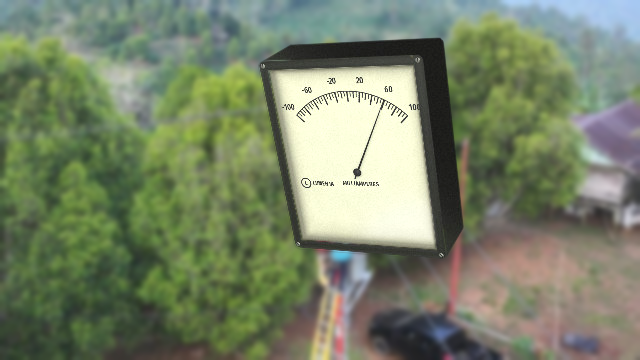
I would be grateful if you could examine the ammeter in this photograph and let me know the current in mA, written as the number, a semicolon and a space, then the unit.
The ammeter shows 60; mA
